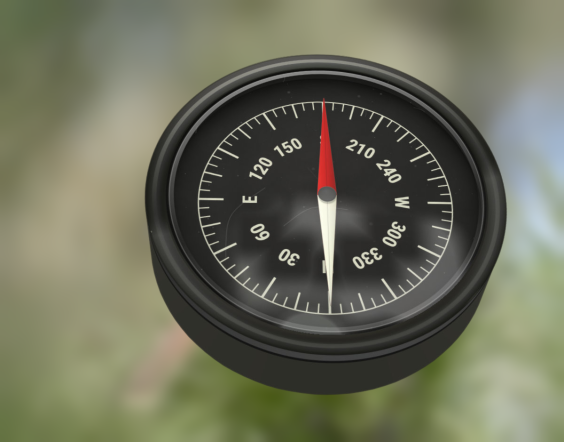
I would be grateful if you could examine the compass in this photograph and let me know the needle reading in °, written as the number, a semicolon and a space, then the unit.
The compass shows 180; °
